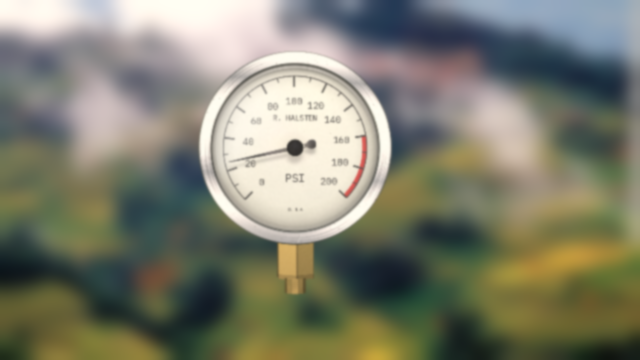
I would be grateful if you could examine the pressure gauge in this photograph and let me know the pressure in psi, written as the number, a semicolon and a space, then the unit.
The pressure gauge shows 25; psi
